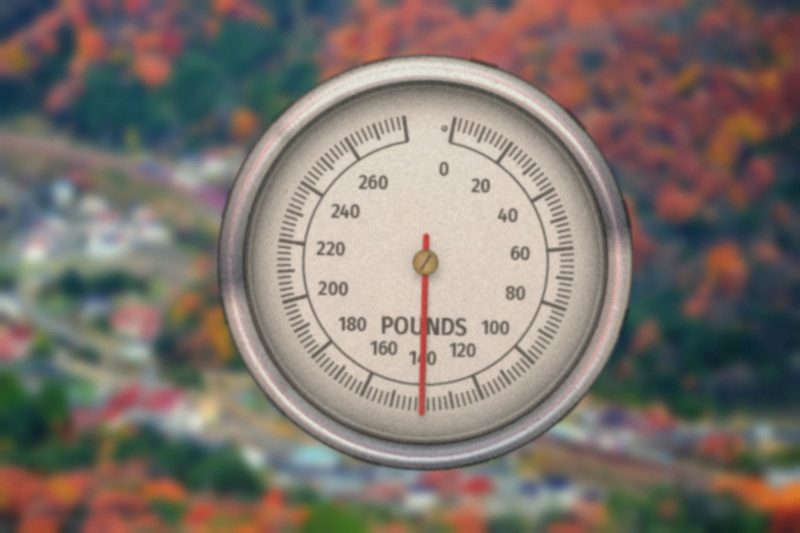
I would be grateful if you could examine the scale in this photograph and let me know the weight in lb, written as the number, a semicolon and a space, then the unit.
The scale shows 140; lb
